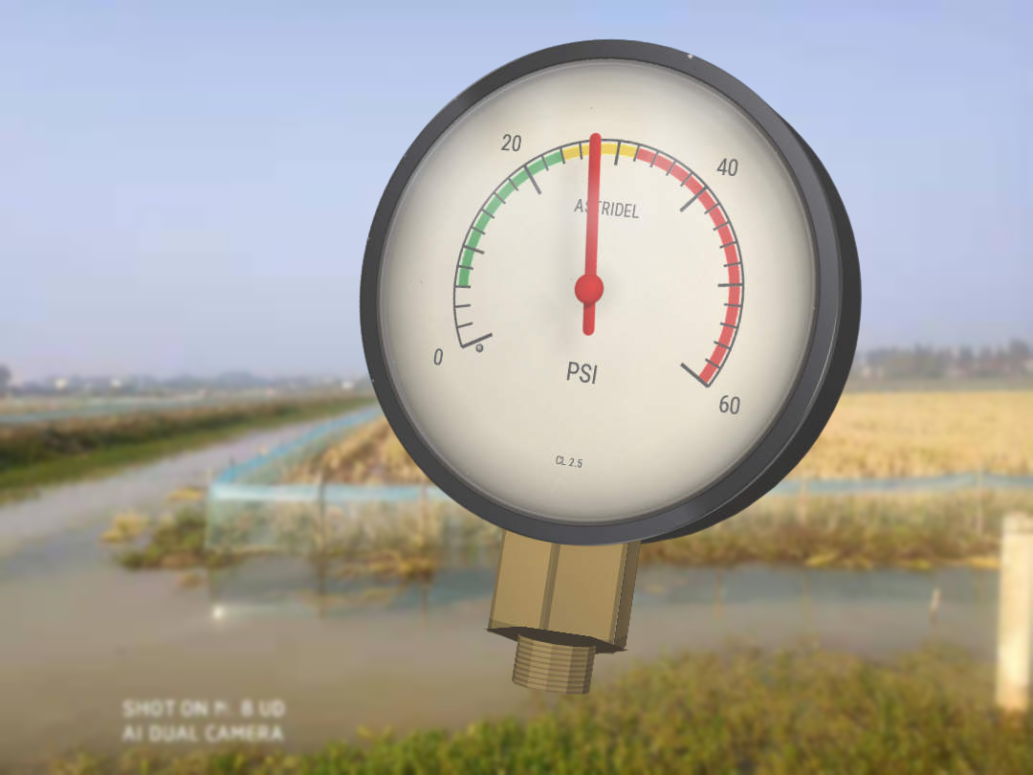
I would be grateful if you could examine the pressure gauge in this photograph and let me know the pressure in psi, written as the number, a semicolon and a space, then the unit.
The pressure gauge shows 28; psi
